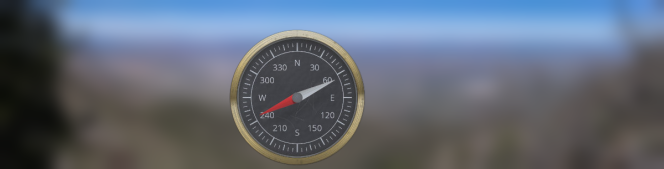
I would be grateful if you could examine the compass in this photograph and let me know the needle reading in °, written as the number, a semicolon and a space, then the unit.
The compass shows 245; °
